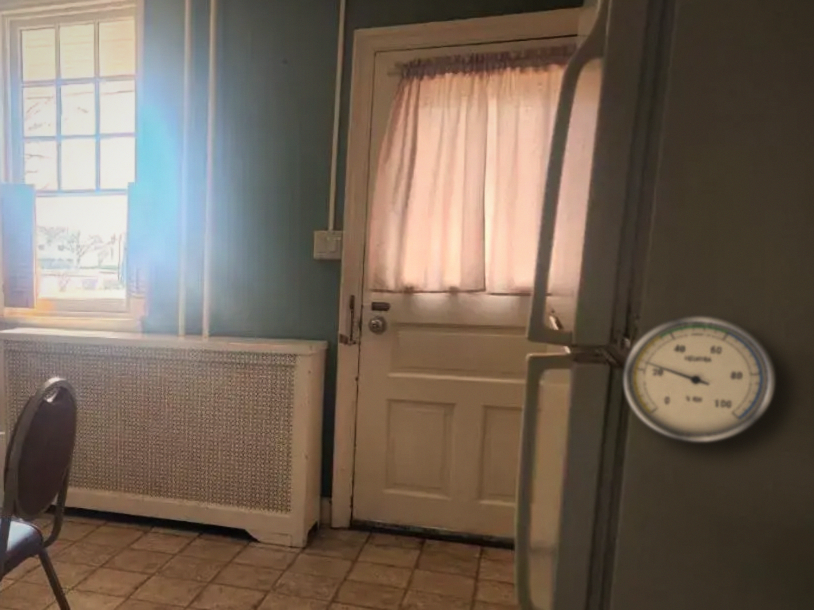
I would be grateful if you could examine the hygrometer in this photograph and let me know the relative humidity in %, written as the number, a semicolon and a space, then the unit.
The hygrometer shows 24; %
